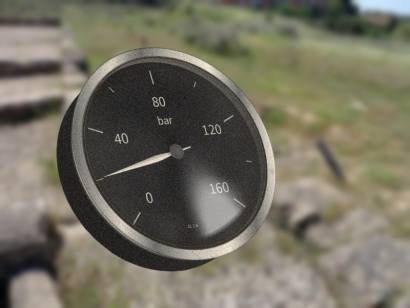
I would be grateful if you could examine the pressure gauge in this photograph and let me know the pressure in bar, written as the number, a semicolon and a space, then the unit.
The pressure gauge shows 20; bar
